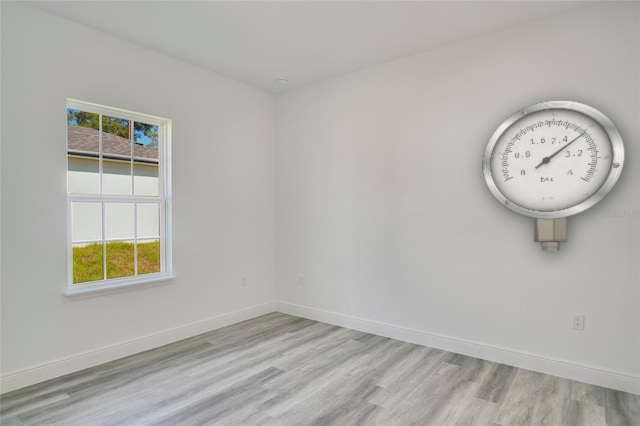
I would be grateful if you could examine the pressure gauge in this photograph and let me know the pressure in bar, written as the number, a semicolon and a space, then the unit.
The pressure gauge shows 2.8; bar
